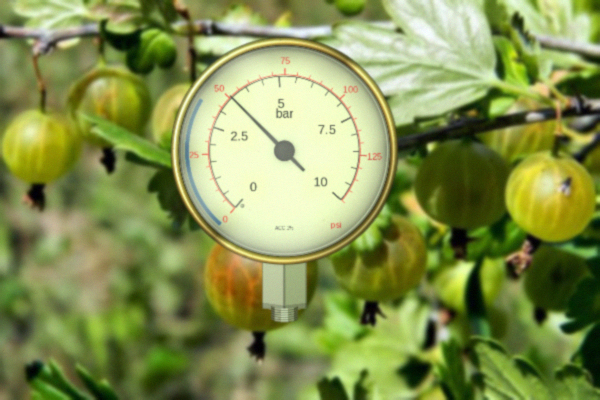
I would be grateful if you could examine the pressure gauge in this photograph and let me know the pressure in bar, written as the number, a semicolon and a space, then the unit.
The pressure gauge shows 3.5; bar
